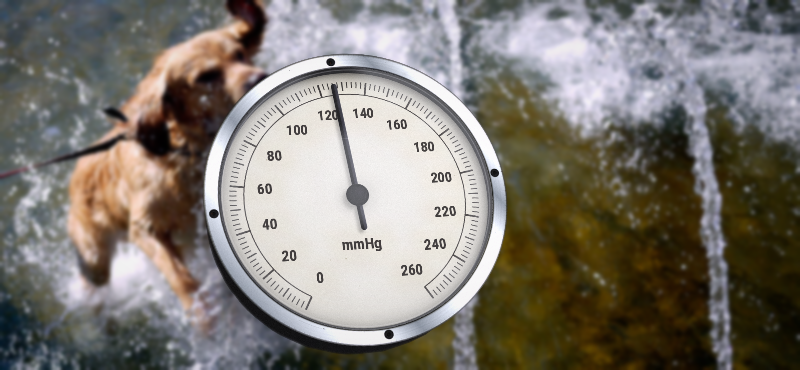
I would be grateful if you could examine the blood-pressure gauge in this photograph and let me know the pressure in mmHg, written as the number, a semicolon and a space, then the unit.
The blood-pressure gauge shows 126; mmHg
